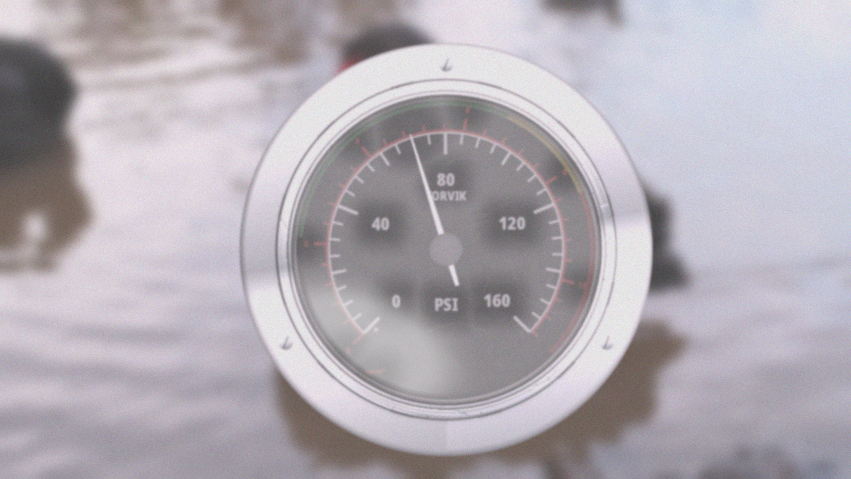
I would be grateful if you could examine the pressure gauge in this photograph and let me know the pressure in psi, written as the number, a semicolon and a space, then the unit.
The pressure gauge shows 70; psi
